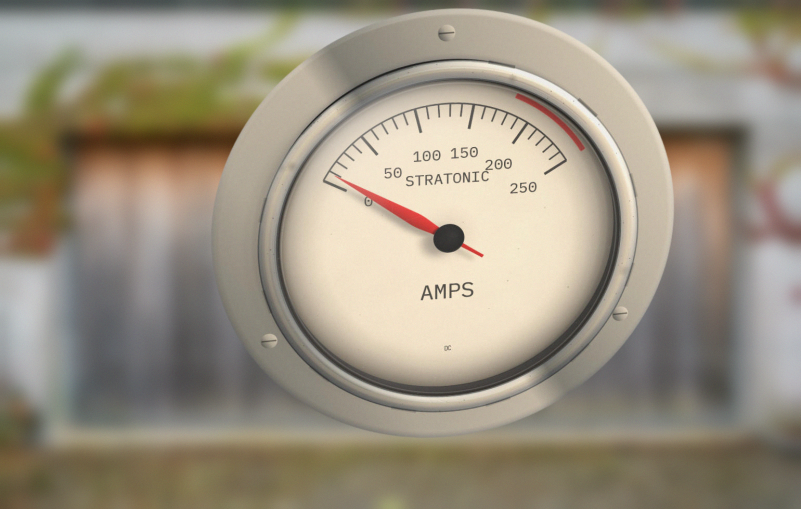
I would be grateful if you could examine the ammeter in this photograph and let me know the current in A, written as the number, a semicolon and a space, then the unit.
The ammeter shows 10; A
